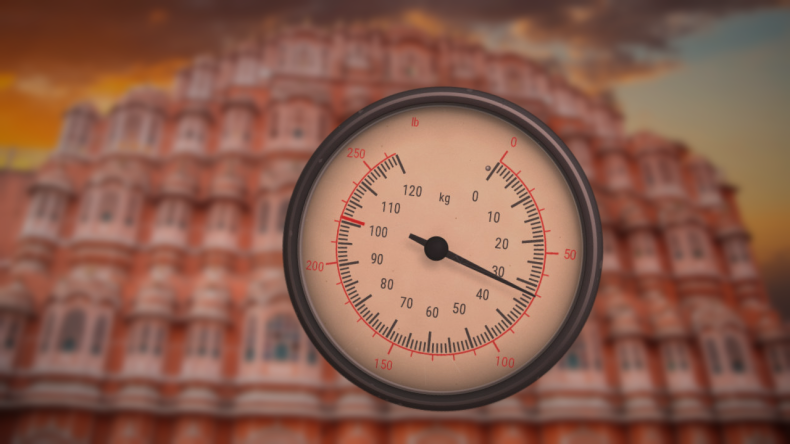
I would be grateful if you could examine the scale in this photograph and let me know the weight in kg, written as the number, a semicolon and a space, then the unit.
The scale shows 32; kg
